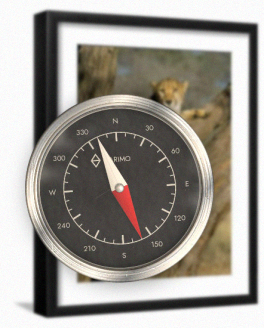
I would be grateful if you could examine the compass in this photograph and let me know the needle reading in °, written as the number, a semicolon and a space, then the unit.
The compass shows 160; °
